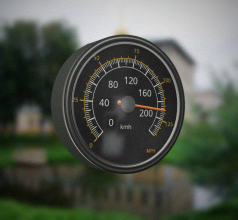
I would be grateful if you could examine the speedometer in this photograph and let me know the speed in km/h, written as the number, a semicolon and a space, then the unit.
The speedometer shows 190; km/h
